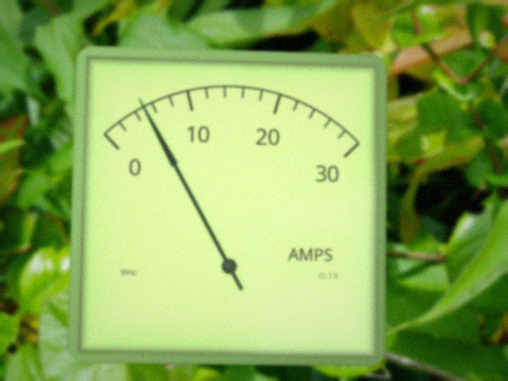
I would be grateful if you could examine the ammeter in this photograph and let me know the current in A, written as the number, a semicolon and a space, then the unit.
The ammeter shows 5; A
